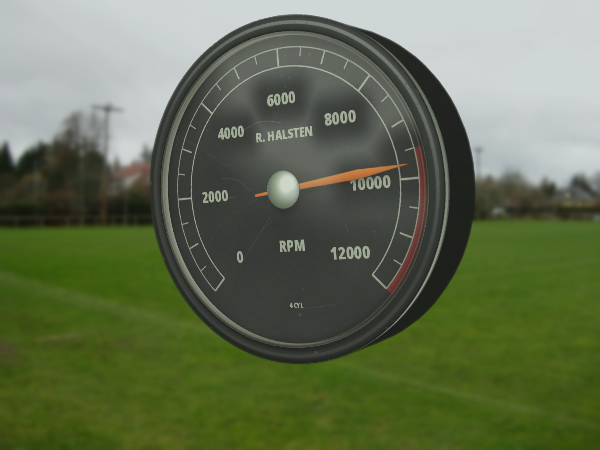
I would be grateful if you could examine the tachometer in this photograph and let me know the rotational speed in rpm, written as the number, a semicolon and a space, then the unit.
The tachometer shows 9750; rpm
